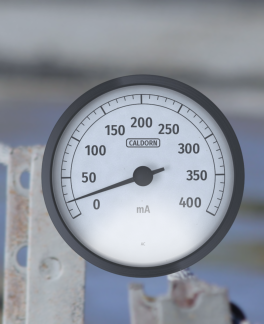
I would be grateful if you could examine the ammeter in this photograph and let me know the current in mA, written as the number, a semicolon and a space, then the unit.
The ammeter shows 20; mA
